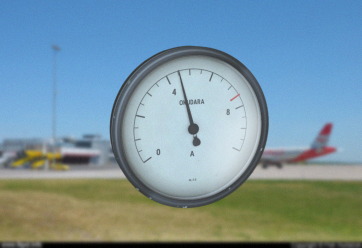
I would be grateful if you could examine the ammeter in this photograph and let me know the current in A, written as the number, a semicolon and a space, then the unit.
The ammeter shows 4.5; A
